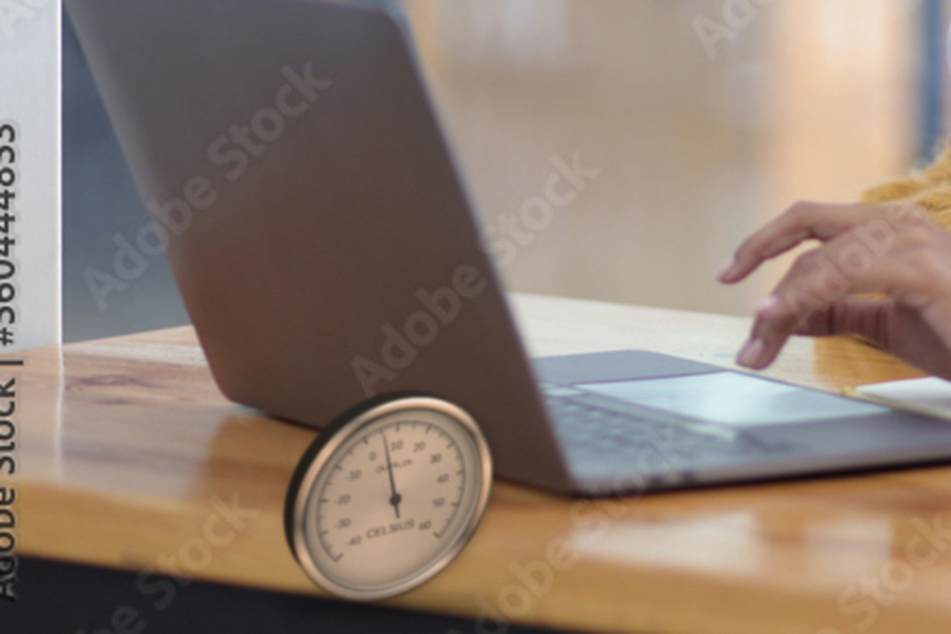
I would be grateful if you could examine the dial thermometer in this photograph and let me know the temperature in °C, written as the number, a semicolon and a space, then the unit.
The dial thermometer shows 5; °C
